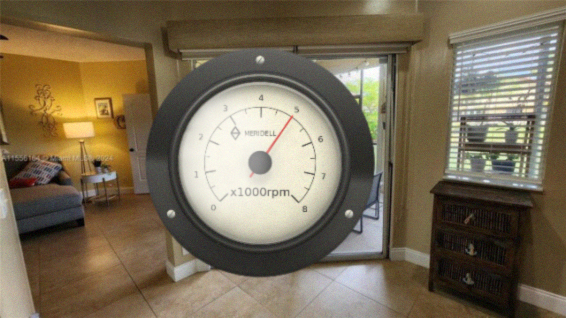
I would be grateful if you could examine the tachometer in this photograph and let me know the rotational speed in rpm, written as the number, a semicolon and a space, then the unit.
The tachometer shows 5000; rpm
